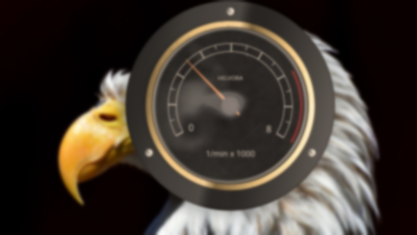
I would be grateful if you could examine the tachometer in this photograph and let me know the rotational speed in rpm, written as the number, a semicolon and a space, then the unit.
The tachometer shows 2500; rpm
